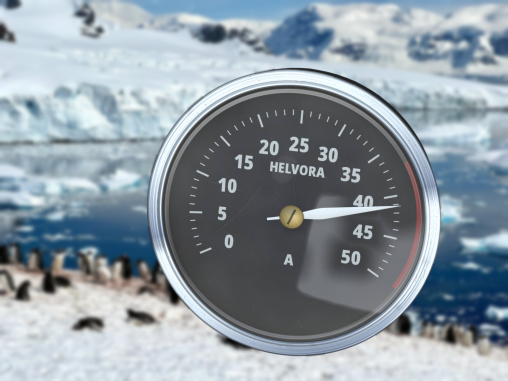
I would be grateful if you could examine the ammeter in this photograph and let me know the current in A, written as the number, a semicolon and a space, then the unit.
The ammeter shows 41; A
